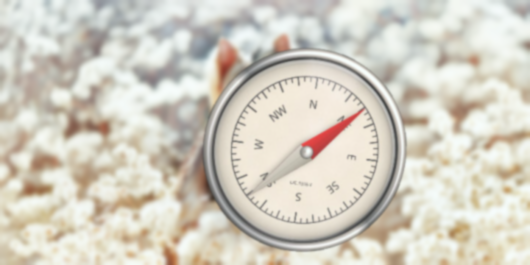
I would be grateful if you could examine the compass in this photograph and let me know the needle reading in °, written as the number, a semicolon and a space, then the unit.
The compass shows 45; °
